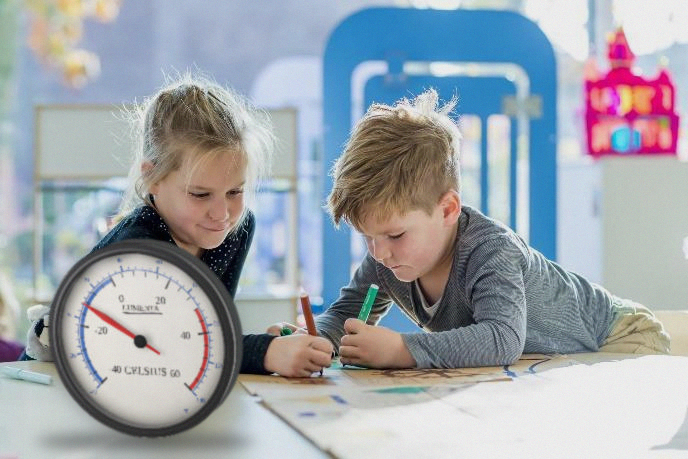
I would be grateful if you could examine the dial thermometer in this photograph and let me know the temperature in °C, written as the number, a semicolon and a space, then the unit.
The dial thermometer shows -12; °C
